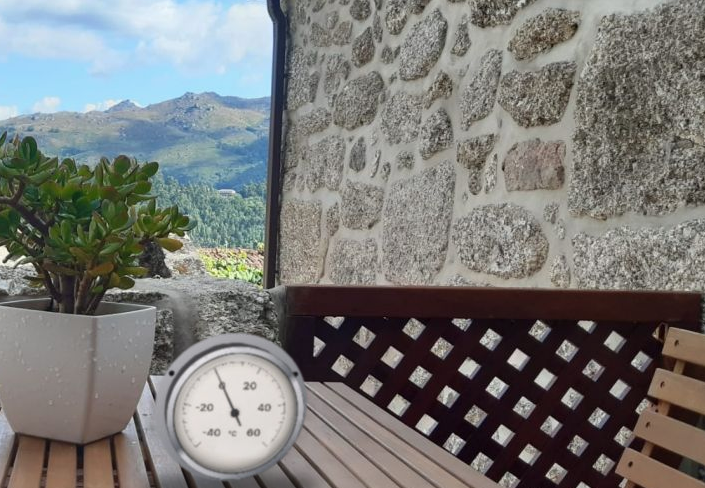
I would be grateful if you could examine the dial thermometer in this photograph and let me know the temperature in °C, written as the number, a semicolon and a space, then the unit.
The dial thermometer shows 0; °C
